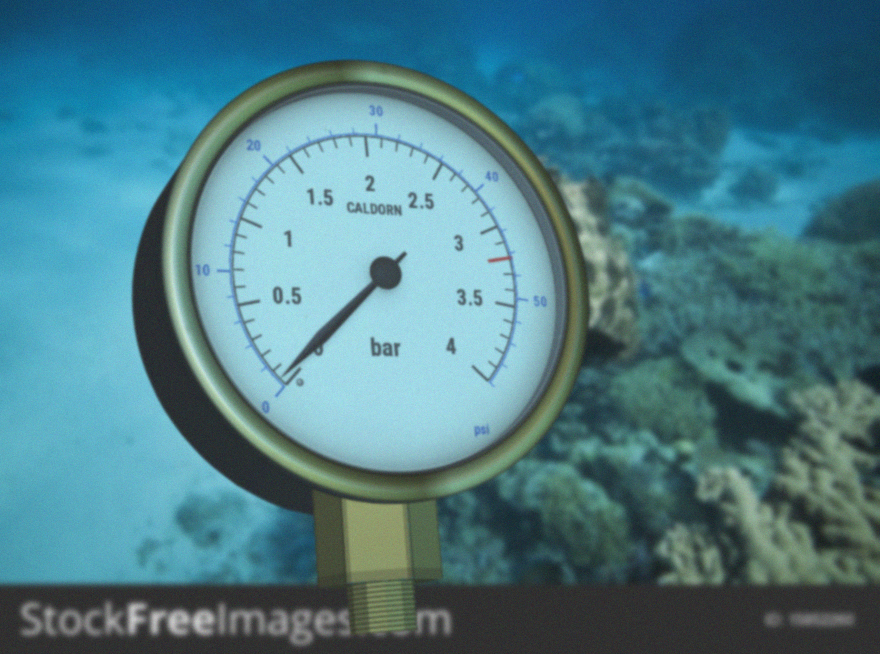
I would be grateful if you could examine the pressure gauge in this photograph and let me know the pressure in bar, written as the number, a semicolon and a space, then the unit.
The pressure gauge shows 0.05; bar
